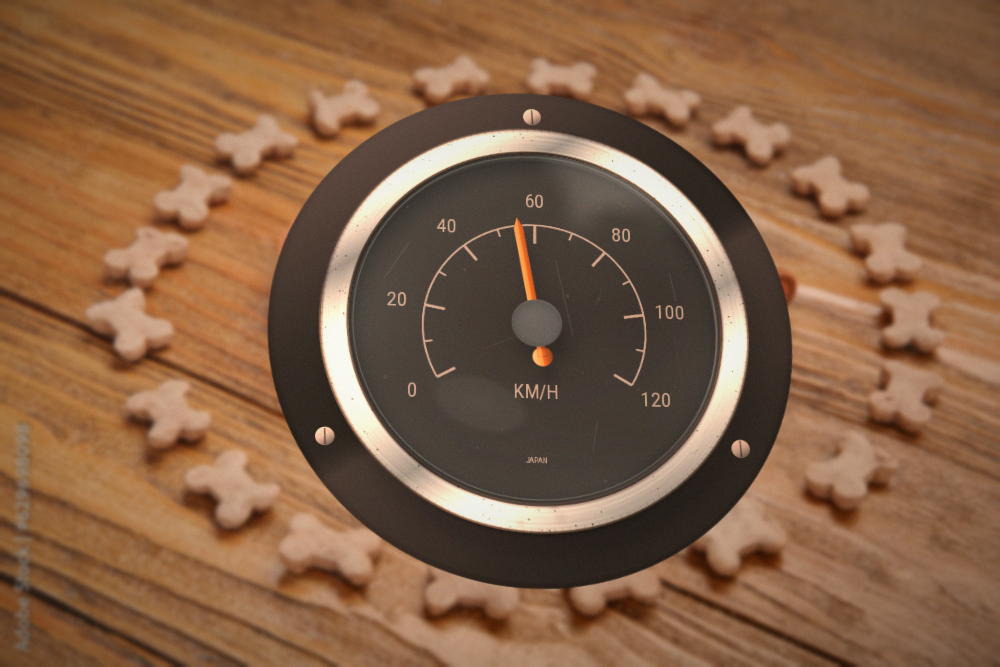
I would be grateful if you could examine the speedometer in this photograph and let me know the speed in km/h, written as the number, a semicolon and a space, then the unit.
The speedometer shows 55; km/h
